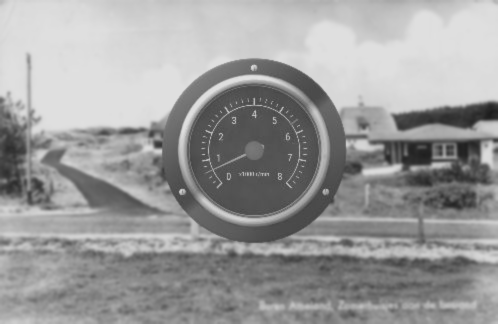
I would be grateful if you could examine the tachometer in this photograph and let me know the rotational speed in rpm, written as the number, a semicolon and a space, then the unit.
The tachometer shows 600; rpm
